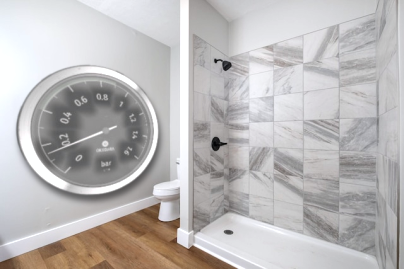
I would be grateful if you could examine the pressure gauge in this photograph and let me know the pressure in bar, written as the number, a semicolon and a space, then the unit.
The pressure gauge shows 0.15; bar
